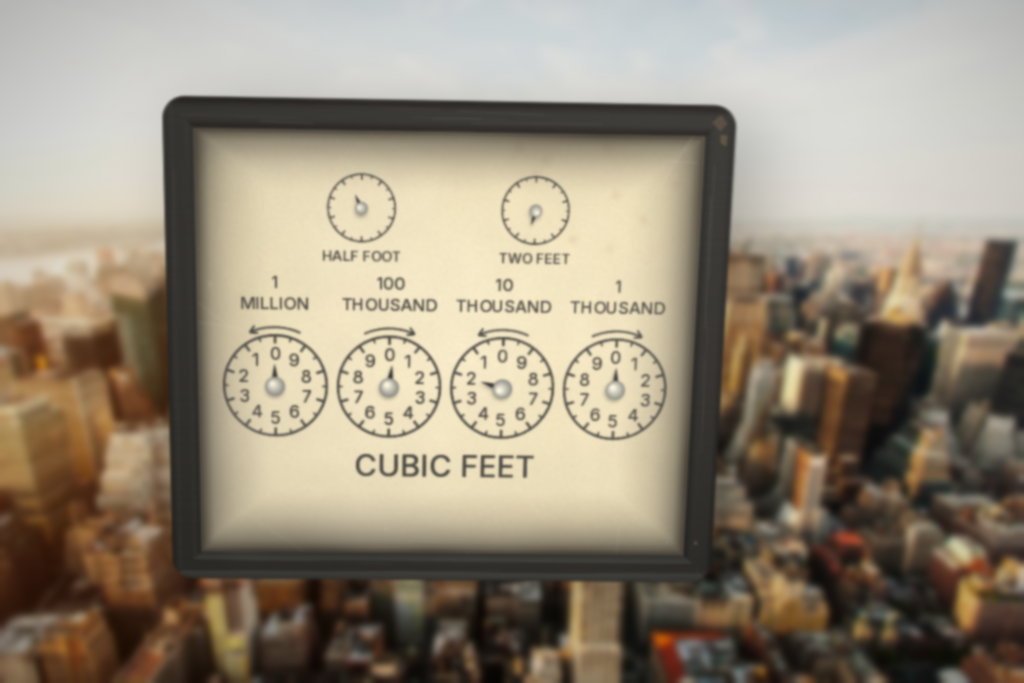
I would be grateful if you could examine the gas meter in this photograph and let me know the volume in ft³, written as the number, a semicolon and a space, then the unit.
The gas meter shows 2000; ft³
